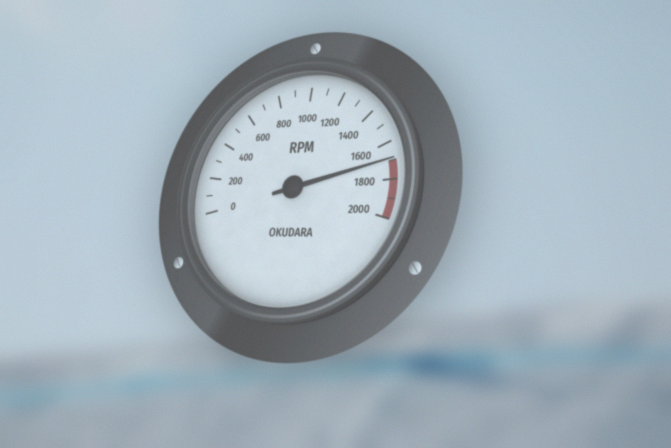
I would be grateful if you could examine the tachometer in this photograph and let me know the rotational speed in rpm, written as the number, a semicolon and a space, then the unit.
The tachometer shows 1700; rpm
